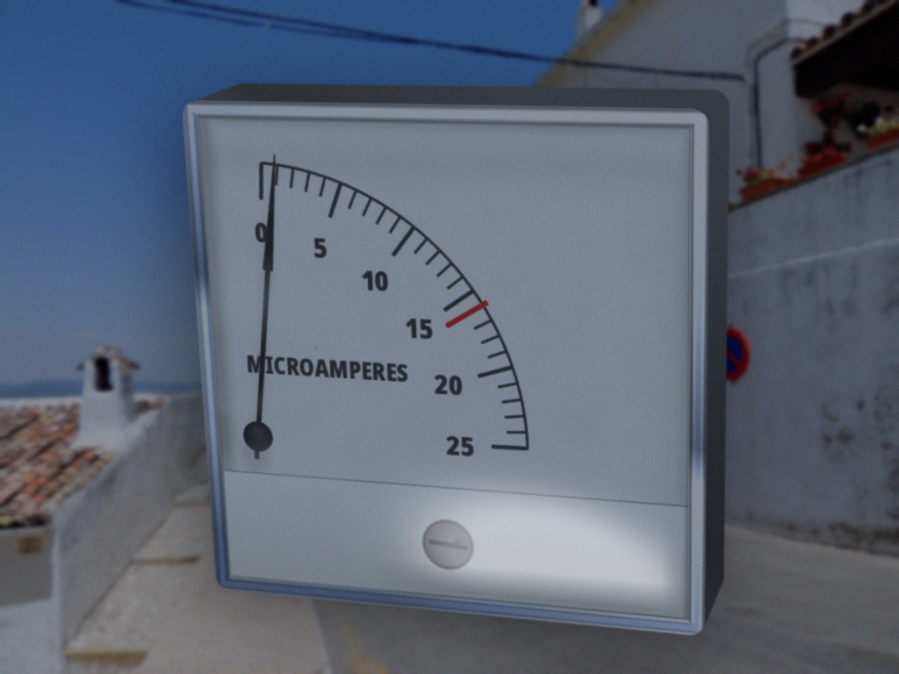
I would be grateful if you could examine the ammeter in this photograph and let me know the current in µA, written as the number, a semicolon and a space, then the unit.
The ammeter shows 1; µA
